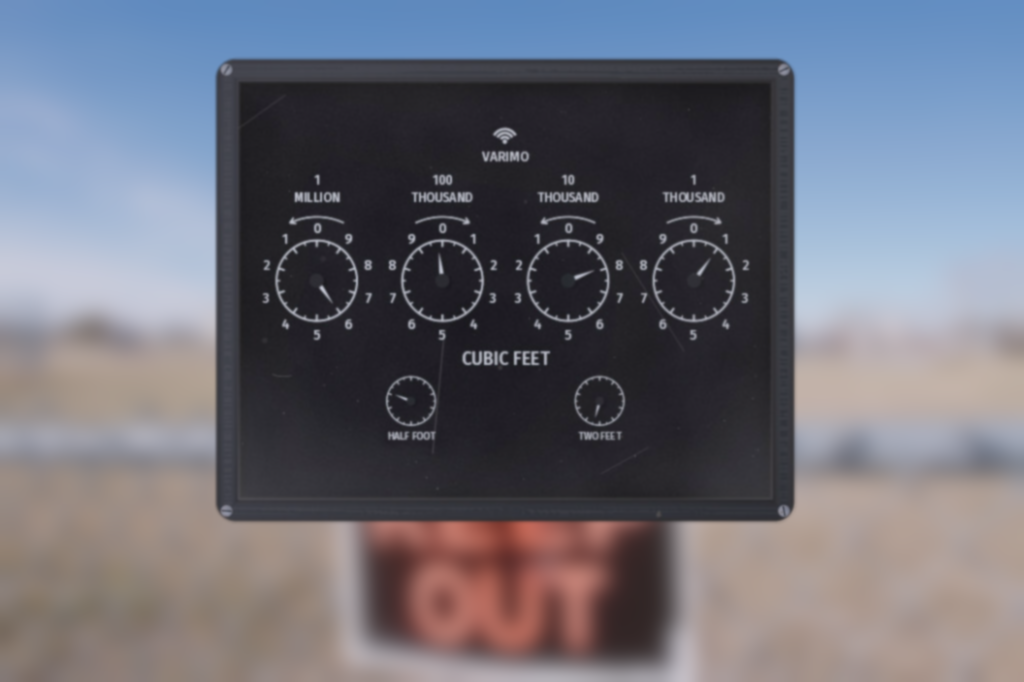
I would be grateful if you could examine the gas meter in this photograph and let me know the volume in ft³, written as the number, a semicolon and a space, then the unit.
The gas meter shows 598100; ft³
